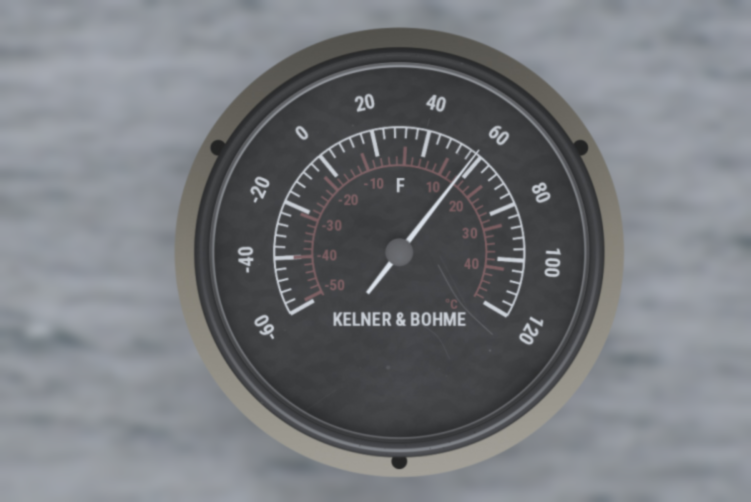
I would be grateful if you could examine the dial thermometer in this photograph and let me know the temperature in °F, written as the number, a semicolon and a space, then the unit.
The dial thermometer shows 58; °F
